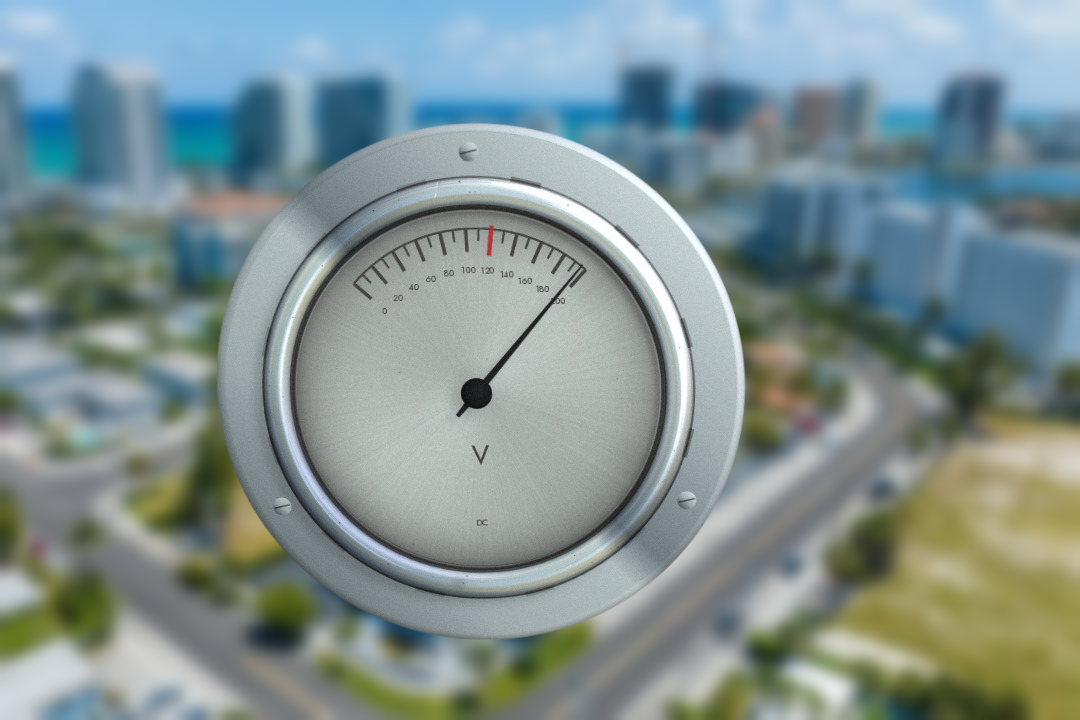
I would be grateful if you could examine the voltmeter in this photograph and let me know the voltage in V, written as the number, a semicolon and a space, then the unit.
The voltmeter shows 195; V
